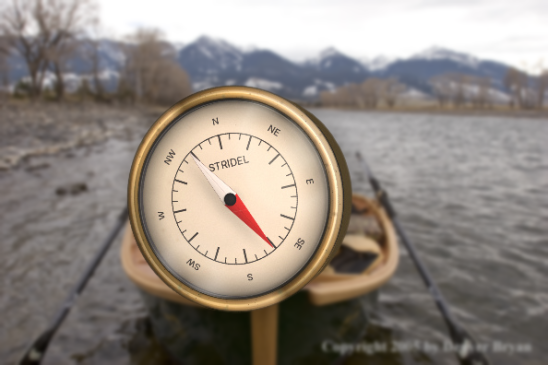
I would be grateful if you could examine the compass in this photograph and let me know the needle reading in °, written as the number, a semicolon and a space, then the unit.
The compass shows 150; °
